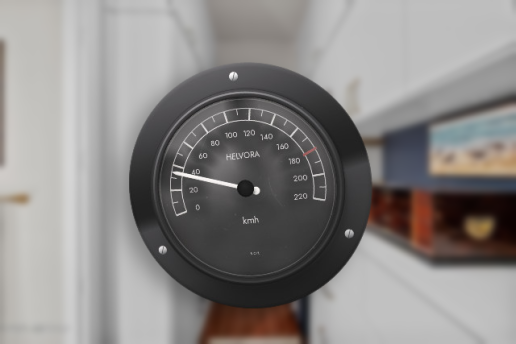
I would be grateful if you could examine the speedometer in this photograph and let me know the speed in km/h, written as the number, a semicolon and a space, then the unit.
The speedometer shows 35; km/h
